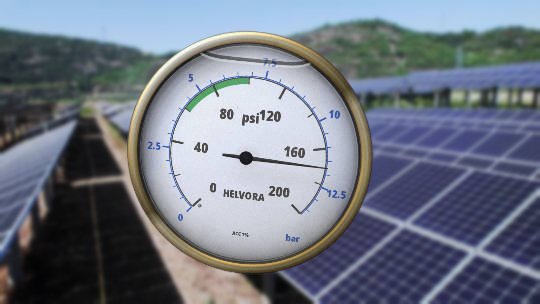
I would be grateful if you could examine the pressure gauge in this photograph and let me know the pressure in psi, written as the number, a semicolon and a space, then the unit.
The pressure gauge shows 170; psi
